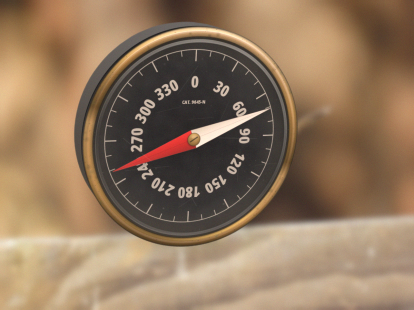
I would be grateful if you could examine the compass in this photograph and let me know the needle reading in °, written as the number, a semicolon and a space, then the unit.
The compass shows 250; °
